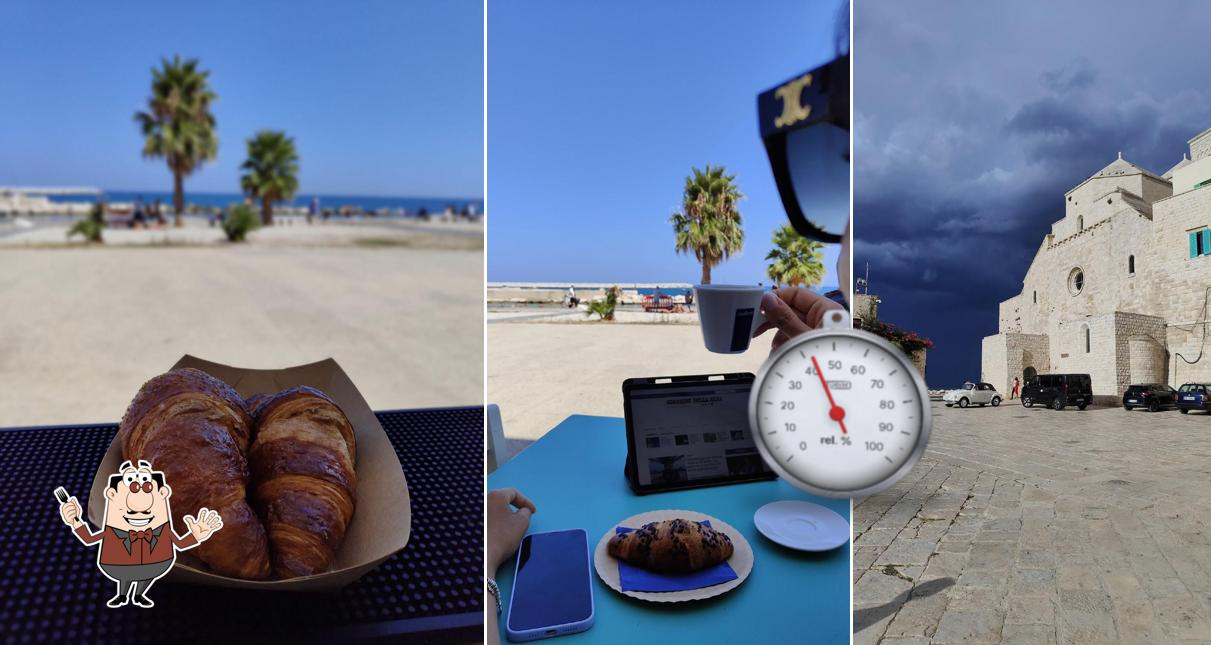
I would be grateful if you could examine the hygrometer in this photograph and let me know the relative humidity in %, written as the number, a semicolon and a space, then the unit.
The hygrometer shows 42.5; %
